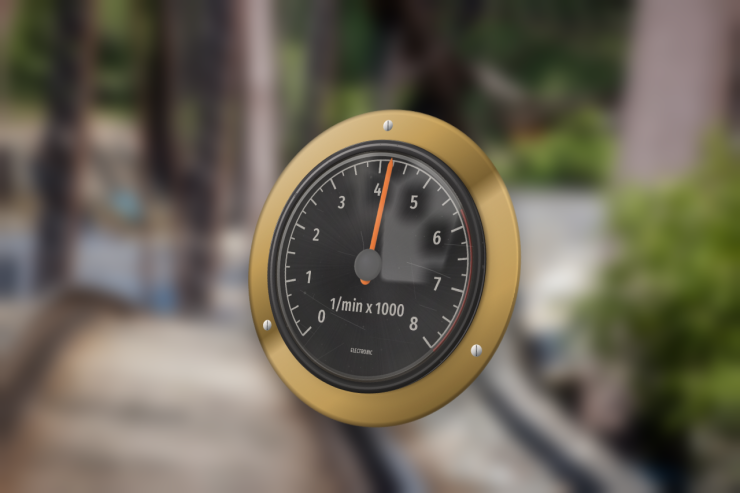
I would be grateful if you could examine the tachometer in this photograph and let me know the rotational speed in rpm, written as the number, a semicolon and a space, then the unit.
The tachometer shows 4250; rpm
